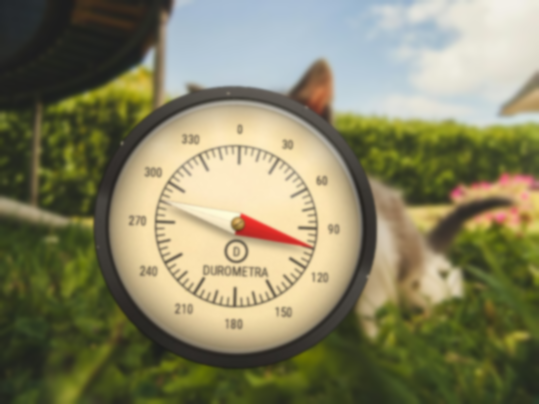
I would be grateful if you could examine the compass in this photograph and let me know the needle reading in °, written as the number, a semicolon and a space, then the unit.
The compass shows 105; °
